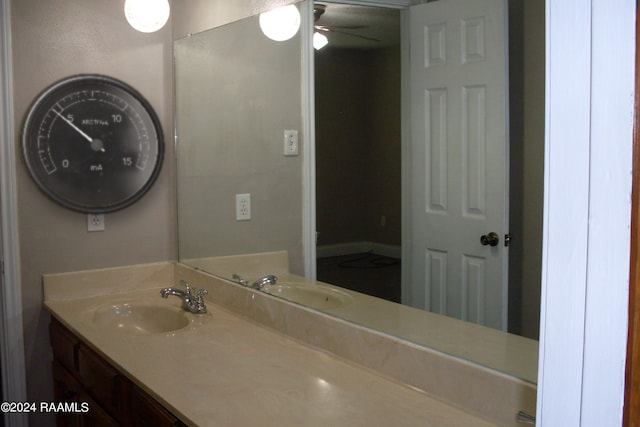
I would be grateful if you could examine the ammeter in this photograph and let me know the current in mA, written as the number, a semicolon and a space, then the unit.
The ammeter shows 4.5; mA
